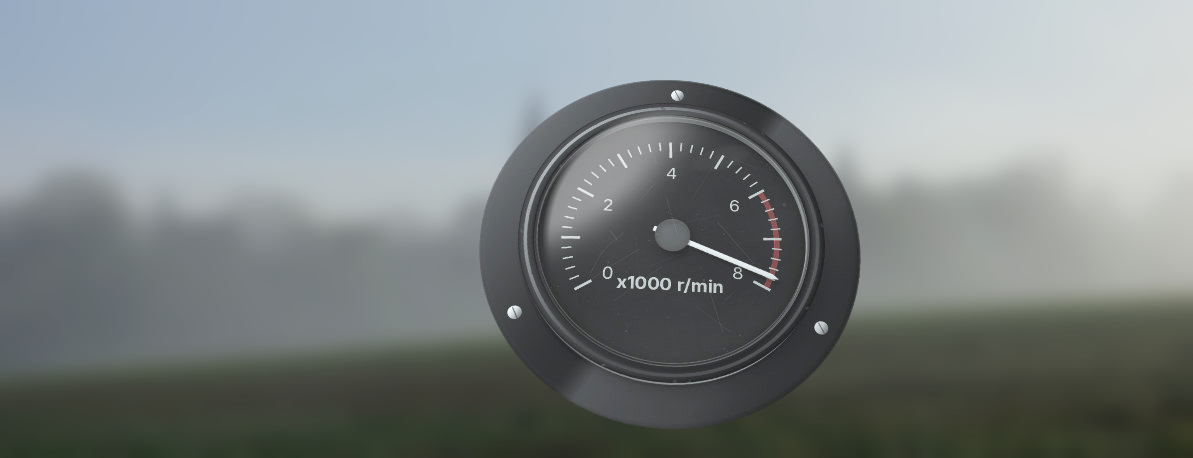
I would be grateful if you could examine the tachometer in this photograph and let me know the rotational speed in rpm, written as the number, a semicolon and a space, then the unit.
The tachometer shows 7800; rpm
